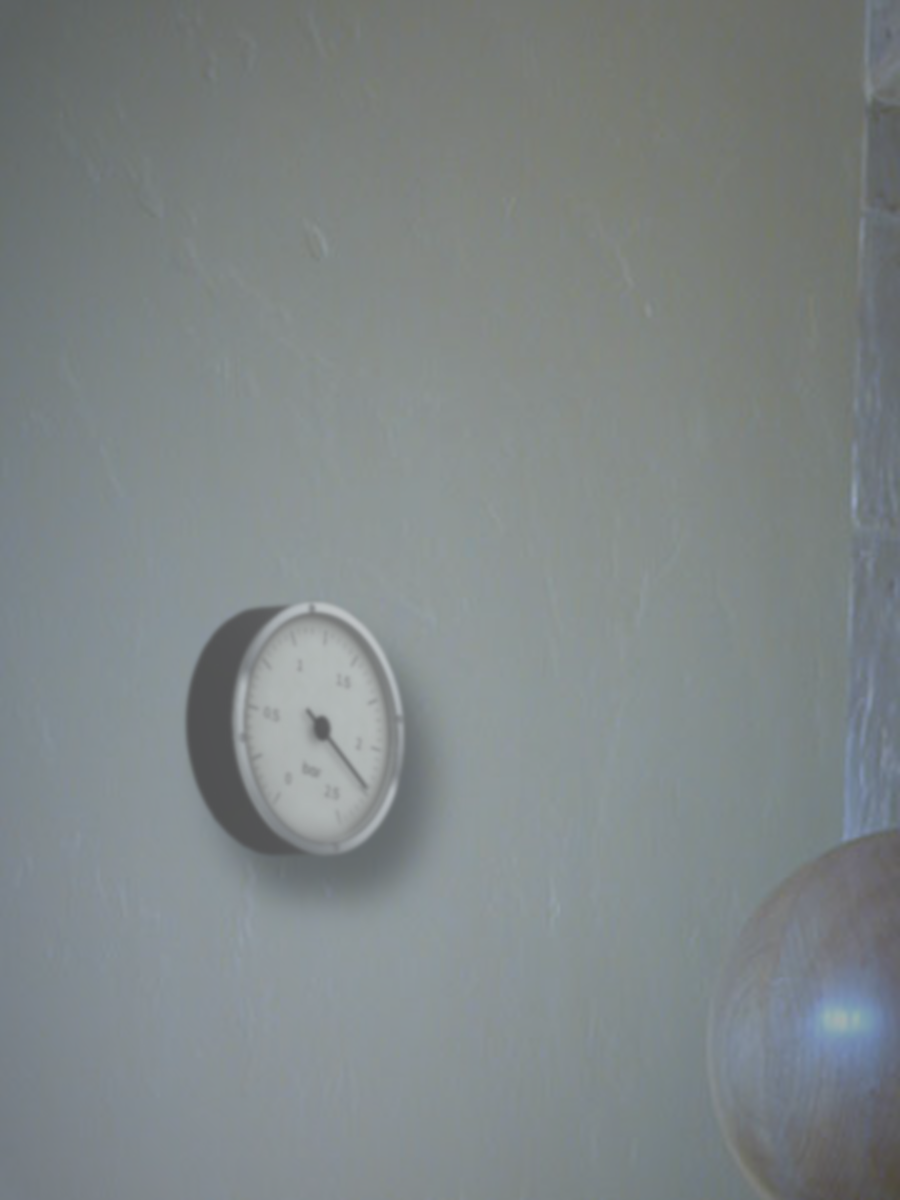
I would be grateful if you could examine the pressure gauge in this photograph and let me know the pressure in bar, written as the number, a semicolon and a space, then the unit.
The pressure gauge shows 2.25; bar
